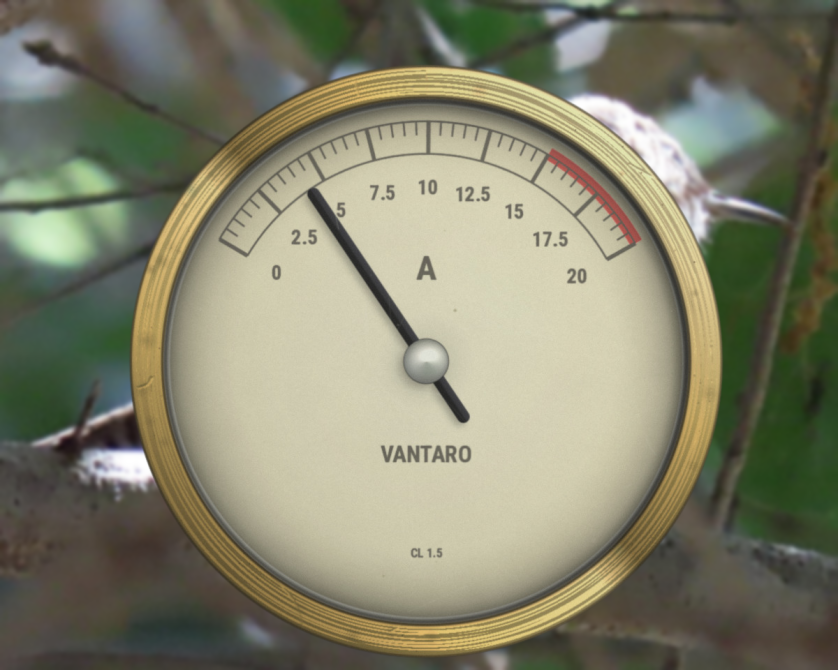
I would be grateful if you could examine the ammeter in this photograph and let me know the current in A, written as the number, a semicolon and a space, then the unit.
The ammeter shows 4.25; A
